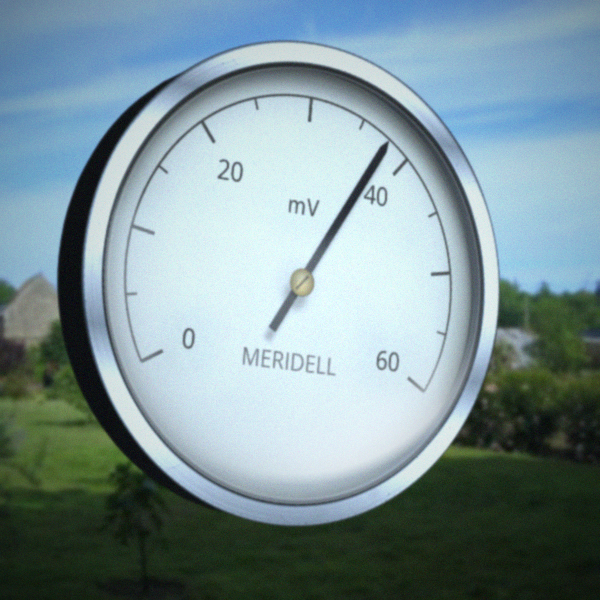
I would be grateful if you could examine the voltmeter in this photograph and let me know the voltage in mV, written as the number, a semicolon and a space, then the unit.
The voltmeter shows 37.5; mV
